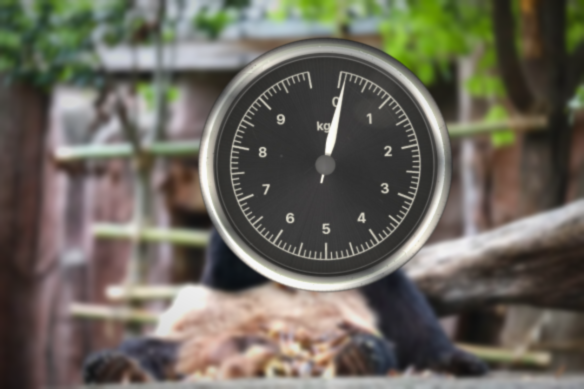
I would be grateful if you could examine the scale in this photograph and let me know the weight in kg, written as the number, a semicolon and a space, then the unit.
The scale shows 0.1; kg
